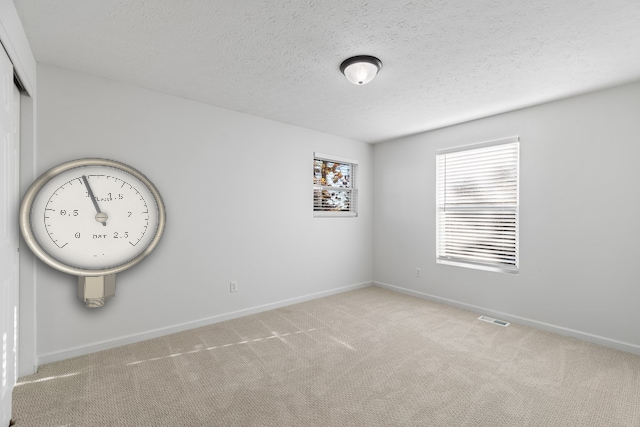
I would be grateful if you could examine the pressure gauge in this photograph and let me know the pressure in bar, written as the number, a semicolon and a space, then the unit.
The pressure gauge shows 1.05; bar
